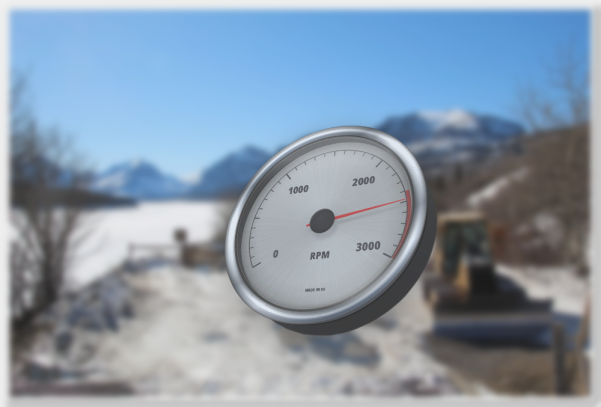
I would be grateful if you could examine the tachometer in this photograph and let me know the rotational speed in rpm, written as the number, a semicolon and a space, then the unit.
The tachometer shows 2500; rpm
